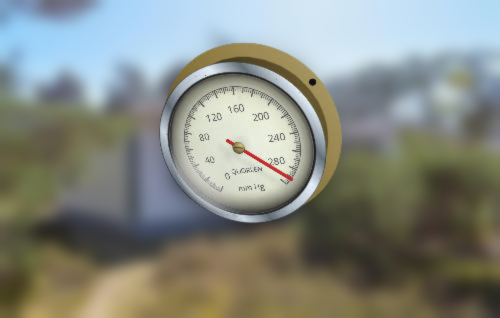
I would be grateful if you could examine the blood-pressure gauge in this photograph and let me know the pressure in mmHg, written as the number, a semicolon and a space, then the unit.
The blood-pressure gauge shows 290; mmHg
